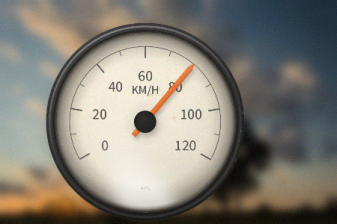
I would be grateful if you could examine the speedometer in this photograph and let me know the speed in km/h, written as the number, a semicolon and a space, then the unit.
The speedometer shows 80; km/h
